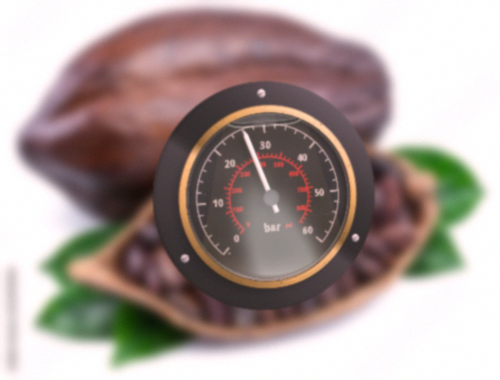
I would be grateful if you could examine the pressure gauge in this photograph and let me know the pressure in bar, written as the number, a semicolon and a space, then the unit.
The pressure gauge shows 26; bar
